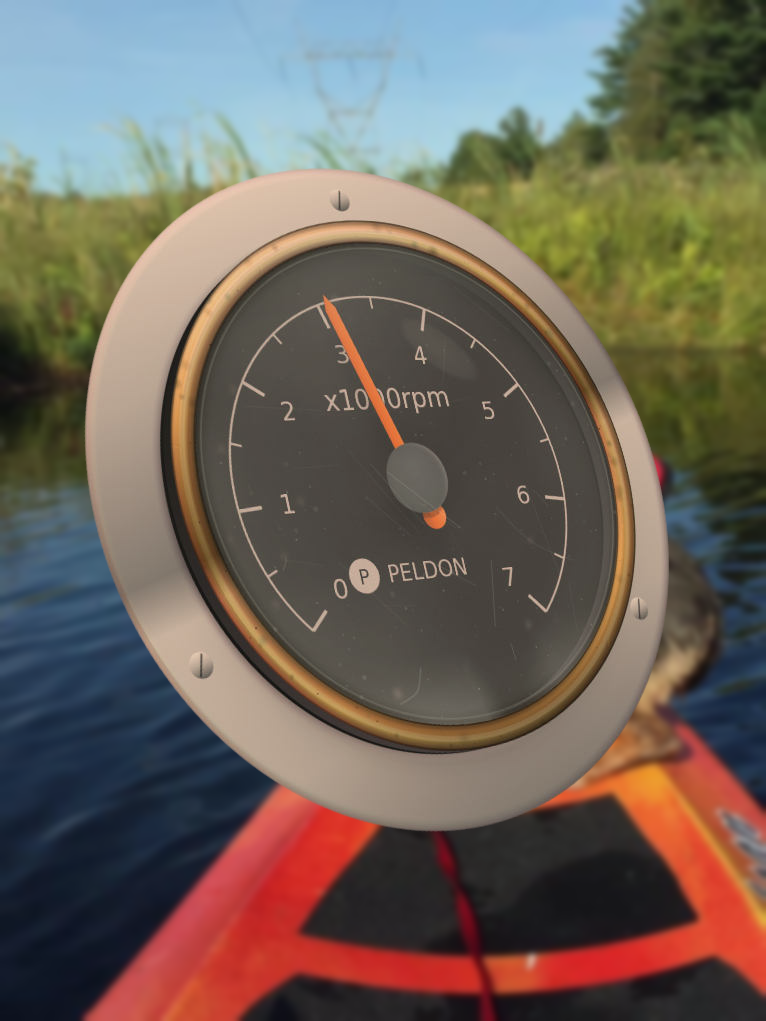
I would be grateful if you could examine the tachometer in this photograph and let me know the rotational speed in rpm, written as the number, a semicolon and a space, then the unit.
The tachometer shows 3000; rpm
